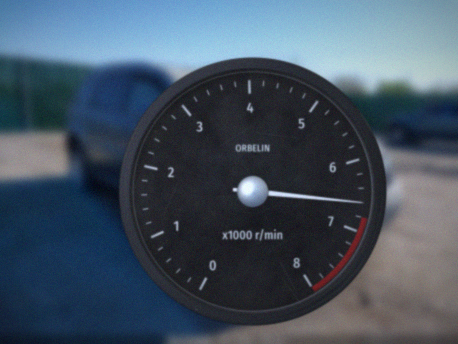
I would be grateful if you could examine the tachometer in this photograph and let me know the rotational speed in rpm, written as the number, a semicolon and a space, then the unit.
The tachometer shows 6600; rpm
